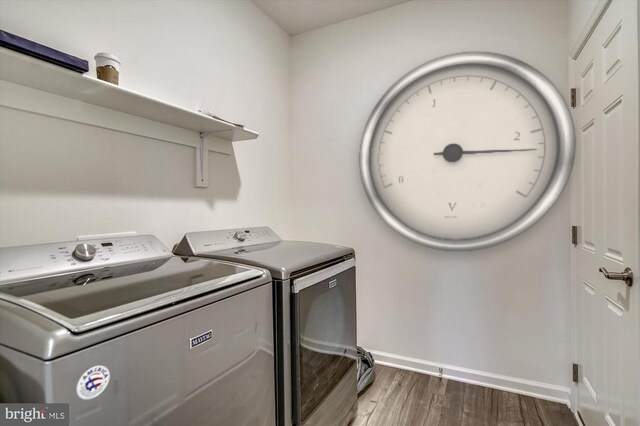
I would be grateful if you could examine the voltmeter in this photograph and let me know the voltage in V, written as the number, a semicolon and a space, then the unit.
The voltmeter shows 2.15; V
